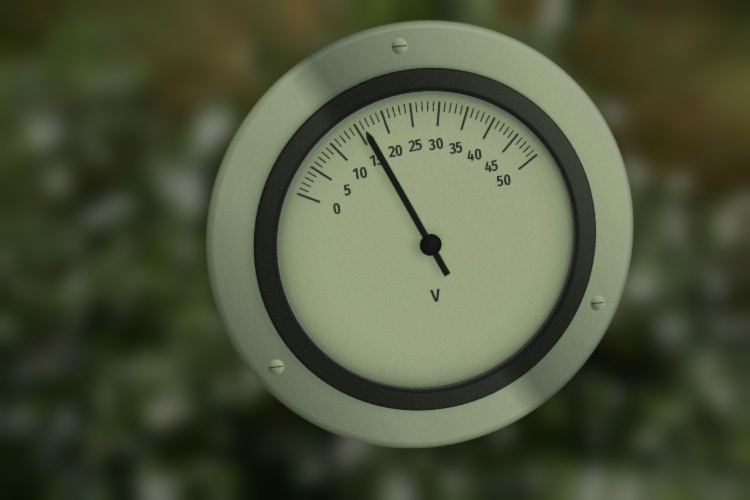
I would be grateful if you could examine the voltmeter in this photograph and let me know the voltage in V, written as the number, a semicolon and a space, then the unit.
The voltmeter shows 16; V
